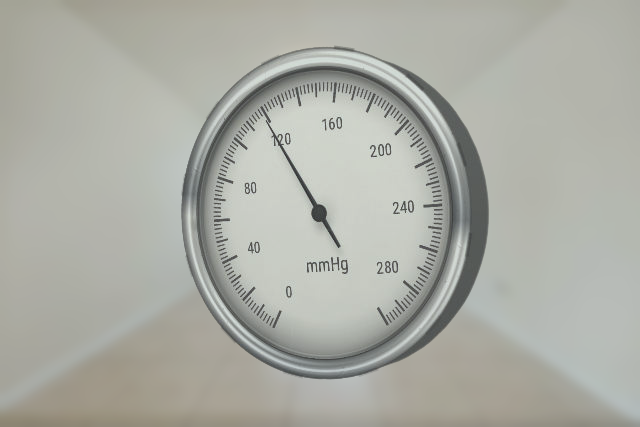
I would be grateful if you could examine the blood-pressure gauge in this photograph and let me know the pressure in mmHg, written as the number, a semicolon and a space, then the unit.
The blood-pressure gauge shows 120; mmHg
